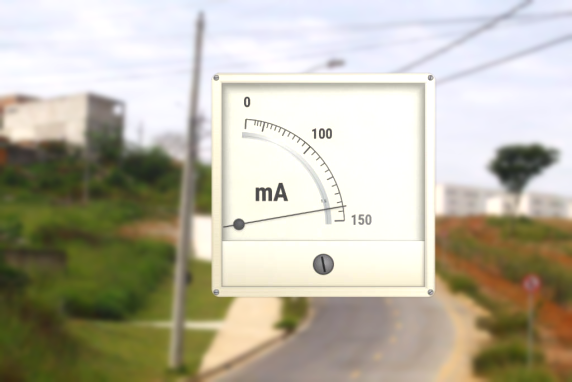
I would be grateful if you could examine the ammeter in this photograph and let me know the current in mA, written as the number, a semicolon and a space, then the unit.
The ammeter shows 142.5; mA
